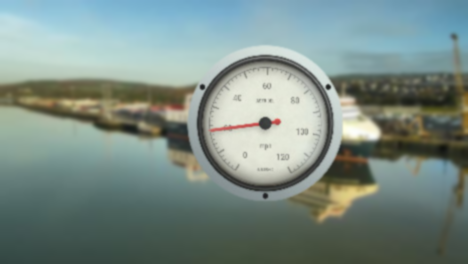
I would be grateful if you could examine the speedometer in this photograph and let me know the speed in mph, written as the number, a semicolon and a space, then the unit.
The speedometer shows 20; mph
